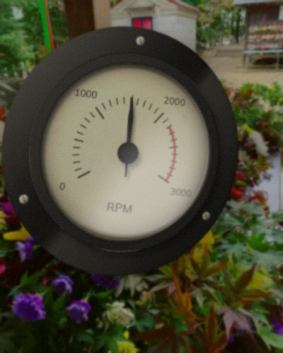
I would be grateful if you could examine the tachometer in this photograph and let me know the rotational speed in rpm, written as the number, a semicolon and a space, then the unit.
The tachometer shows 1500; rpm
